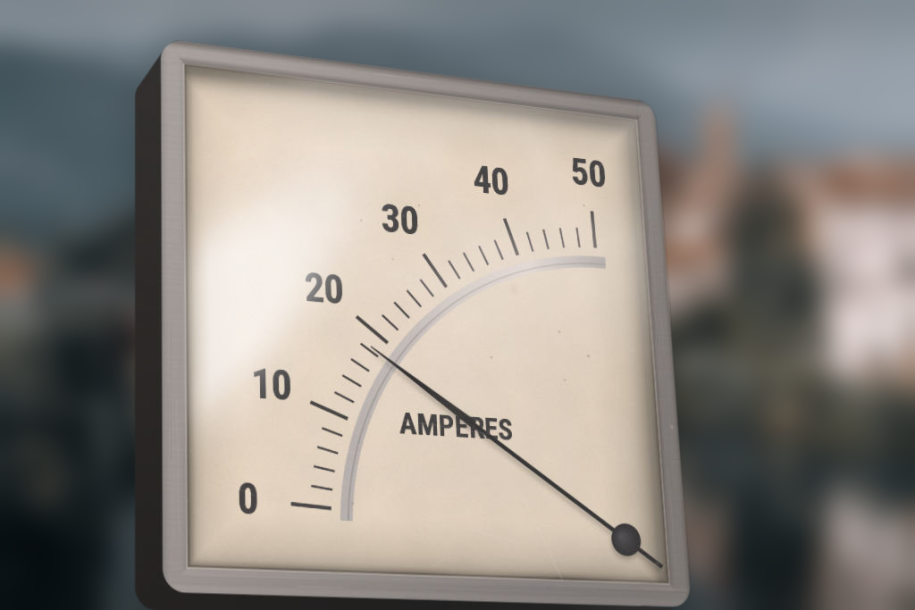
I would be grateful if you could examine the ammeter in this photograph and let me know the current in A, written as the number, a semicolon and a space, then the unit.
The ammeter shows 18; A
